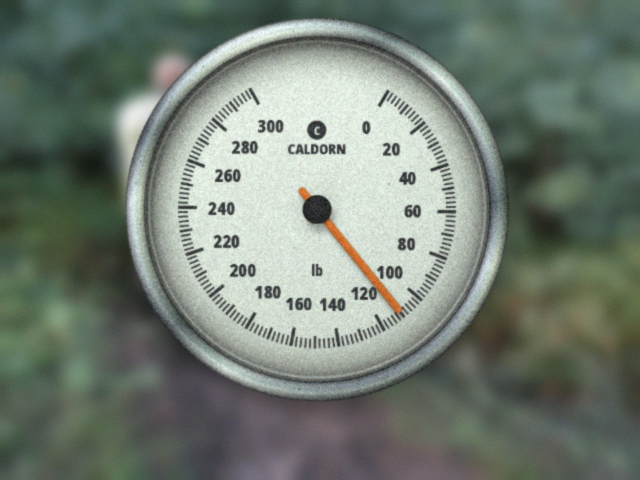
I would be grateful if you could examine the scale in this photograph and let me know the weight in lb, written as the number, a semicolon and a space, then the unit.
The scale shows 110; lb
